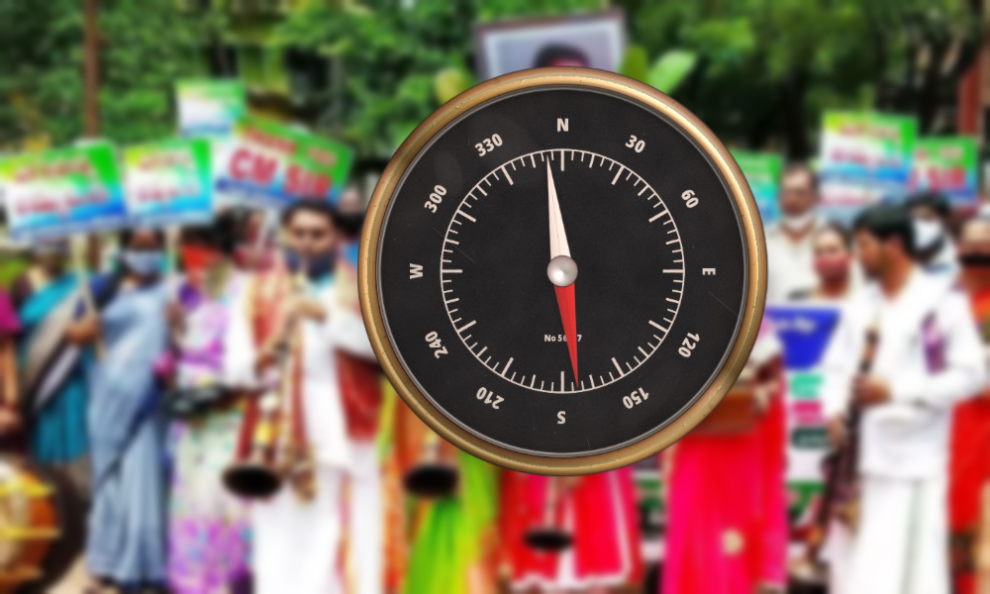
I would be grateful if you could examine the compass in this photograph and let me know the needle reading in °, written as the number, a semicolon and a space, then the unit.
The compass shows 172.5; °
